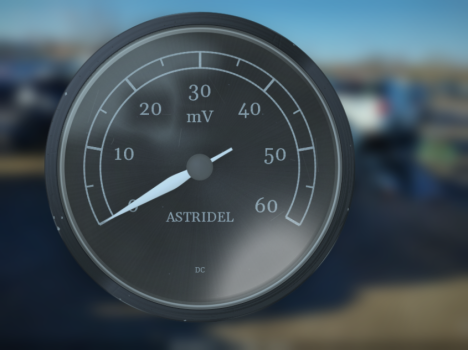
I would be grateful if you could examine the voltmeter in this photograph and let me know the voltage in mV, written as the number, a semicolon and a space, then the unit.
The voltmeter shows 0; mV
